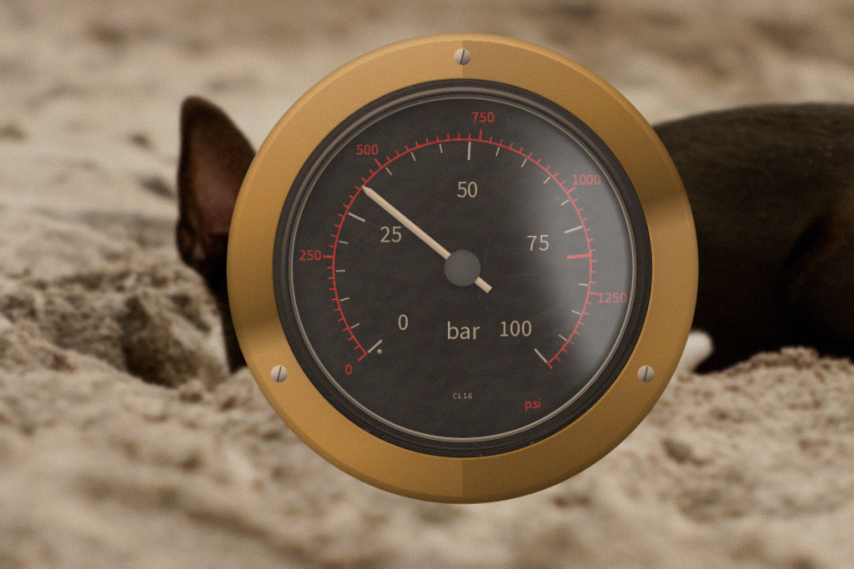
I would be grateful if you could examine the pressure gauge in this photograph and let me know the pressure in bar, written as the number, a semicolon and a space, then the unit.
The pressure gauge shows 30; bar
